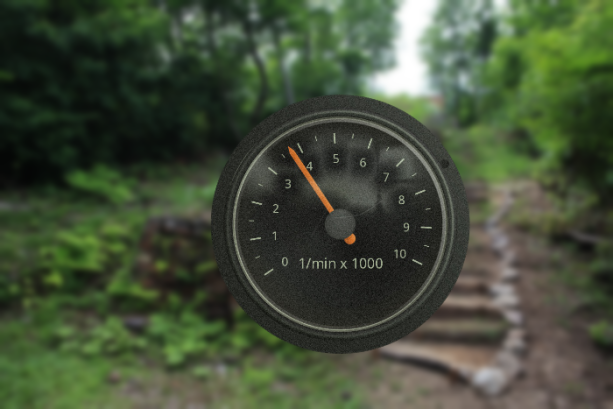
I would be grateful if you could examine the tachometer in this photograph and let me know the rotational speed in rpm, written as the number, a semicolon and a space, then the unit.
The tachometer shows 3750; rpm
